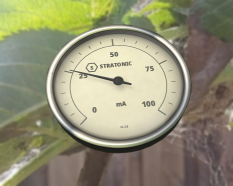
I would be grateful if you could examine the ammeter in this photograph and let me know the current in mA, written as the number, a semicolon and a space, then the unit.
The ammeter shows 25; mA
